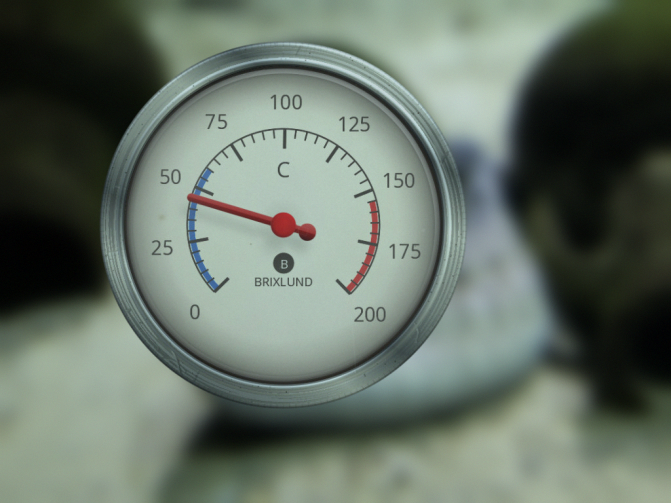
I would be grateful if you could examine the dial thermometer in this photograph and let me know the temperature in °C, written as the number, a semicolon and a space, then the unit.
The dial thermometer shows 45; °C
